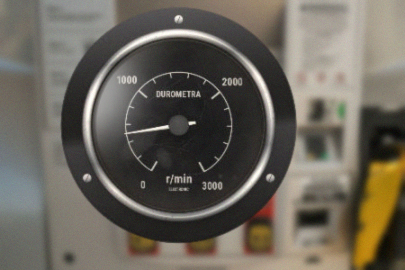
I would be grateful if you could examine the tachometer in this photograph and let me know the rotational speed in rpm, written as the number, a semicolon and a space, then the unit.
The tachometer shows 500; rpm
